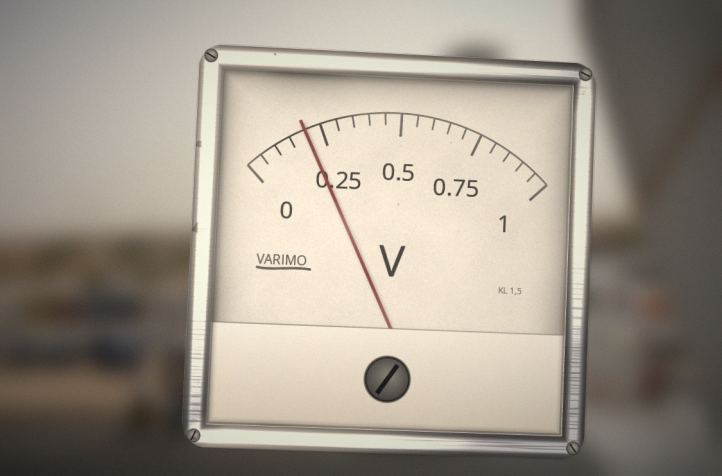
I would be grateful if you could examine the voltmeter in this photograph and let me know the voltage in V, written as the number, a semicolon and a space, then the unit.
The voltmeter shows 0.2; V
